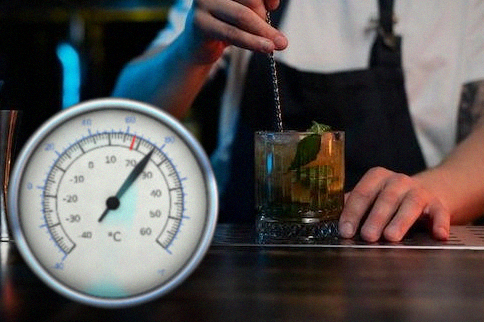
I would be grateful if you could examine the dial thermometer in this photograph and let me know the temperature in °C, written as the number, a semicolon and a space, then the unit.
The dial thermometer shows 25; °C
